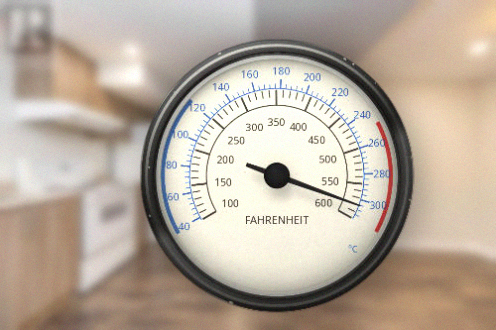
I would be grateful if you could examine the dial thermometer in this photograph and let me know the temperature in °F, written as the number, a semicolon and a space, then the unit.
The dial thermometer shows 580; °F
